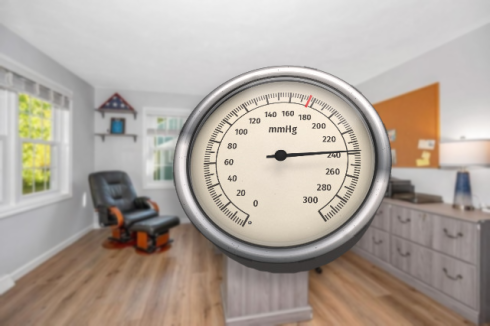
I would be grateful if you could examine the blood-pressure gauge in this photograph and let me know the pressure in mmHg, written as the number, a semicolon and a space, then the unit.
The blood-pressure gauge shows 240; mmHg
